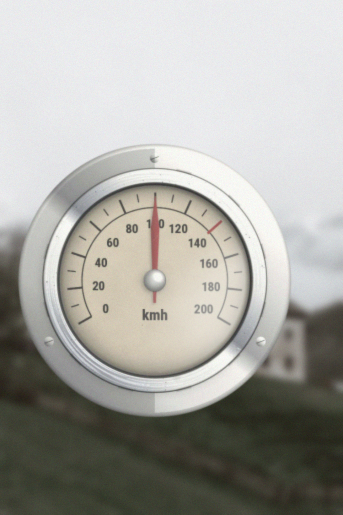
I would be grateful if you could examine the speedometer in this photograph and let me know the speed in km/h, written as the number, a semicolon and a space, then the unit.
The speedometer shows 100; km/h
